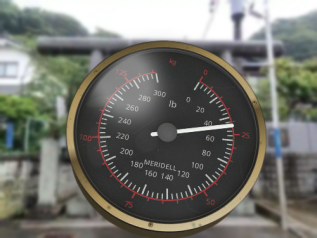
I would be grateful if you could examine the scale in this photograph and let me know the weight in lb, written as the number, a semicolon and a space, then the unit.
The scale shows 48; lb
